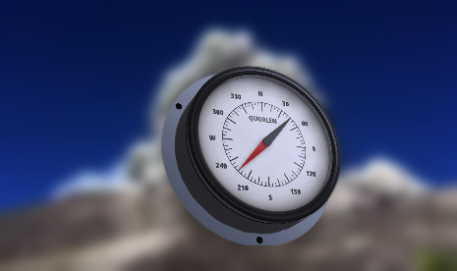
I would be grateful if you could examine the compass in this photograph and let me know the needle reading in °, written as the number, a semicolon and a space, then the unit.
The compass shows 225; °
